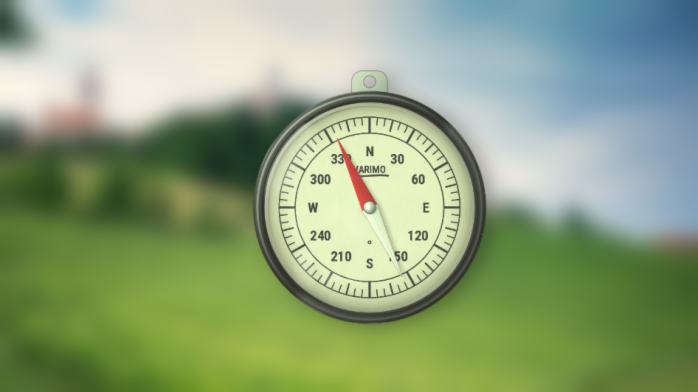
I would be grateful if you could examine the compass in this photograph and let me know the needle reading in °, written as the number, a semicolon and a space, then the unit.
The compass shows 335; °
